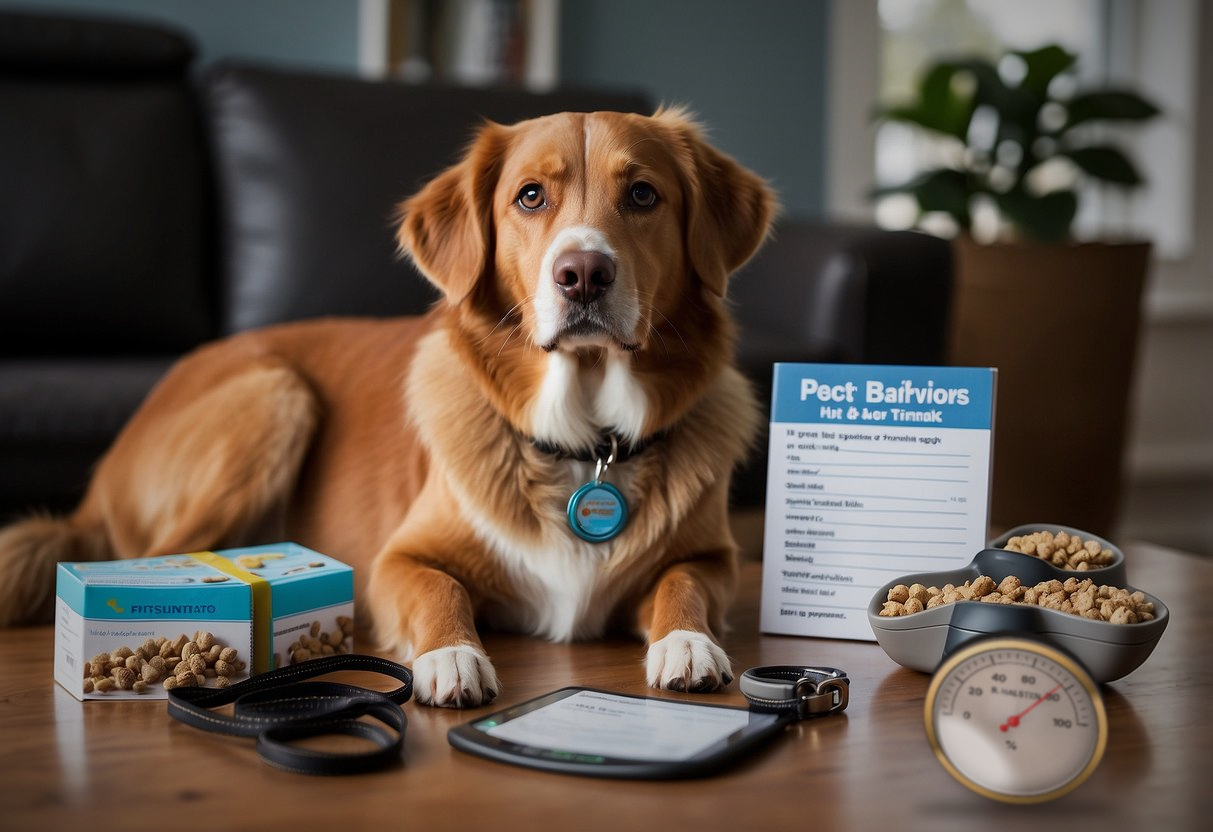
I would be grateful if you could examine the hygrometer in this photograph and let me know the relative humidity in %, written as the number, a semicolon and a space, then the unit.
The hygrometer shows 76; %
